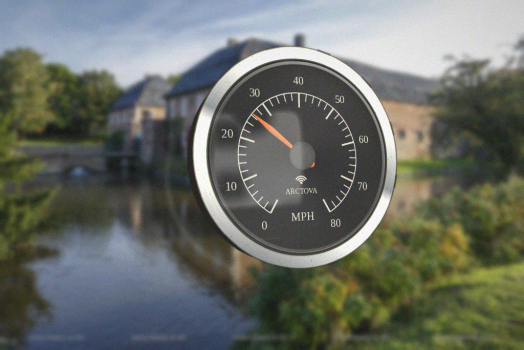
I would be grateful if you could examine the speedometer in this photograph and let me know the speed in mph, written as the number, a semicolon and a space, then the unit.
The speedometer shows 26; mph
